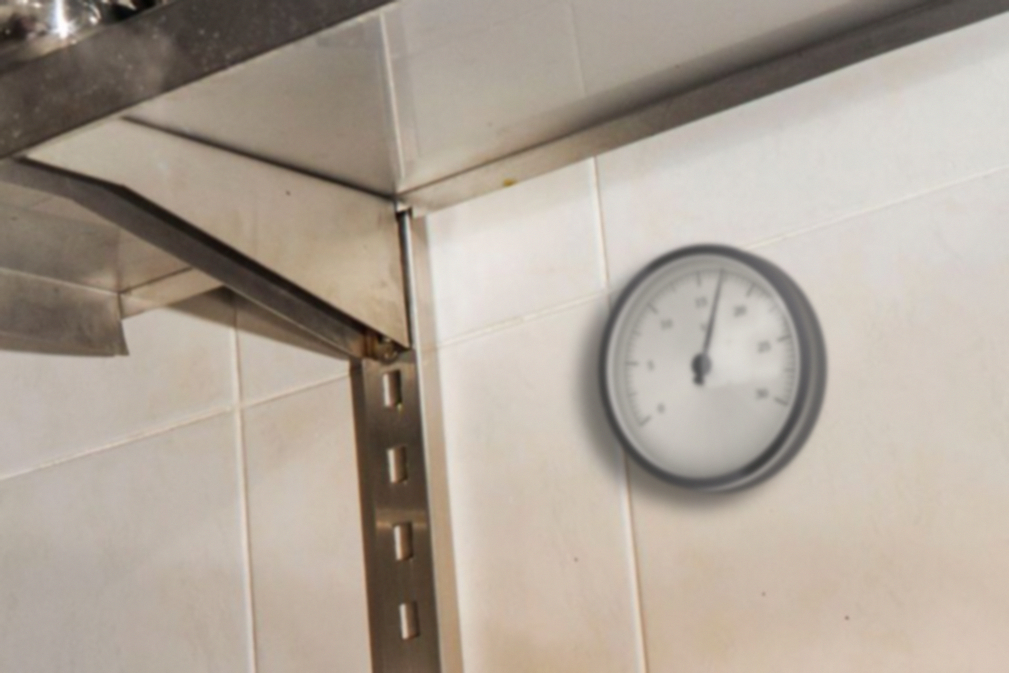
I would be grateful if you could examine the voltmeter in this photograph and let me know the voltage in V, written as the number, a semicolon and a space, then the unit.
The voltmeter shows 17.5; V
